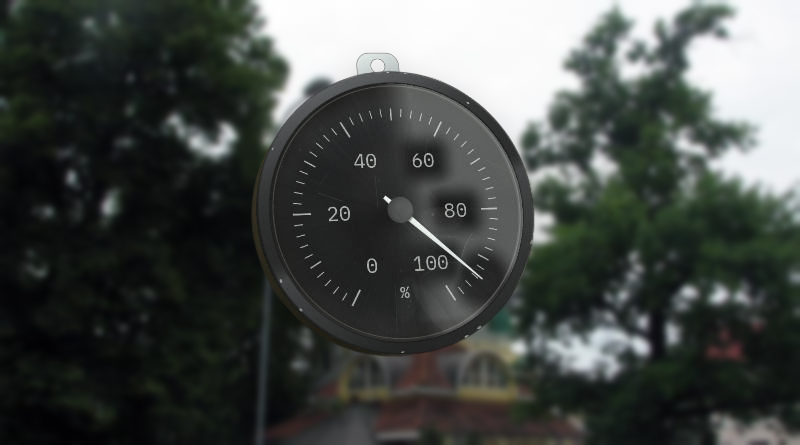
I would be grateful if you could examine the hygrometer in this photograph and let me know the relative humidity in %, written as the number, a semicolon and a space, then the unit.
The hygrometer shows 94; %
